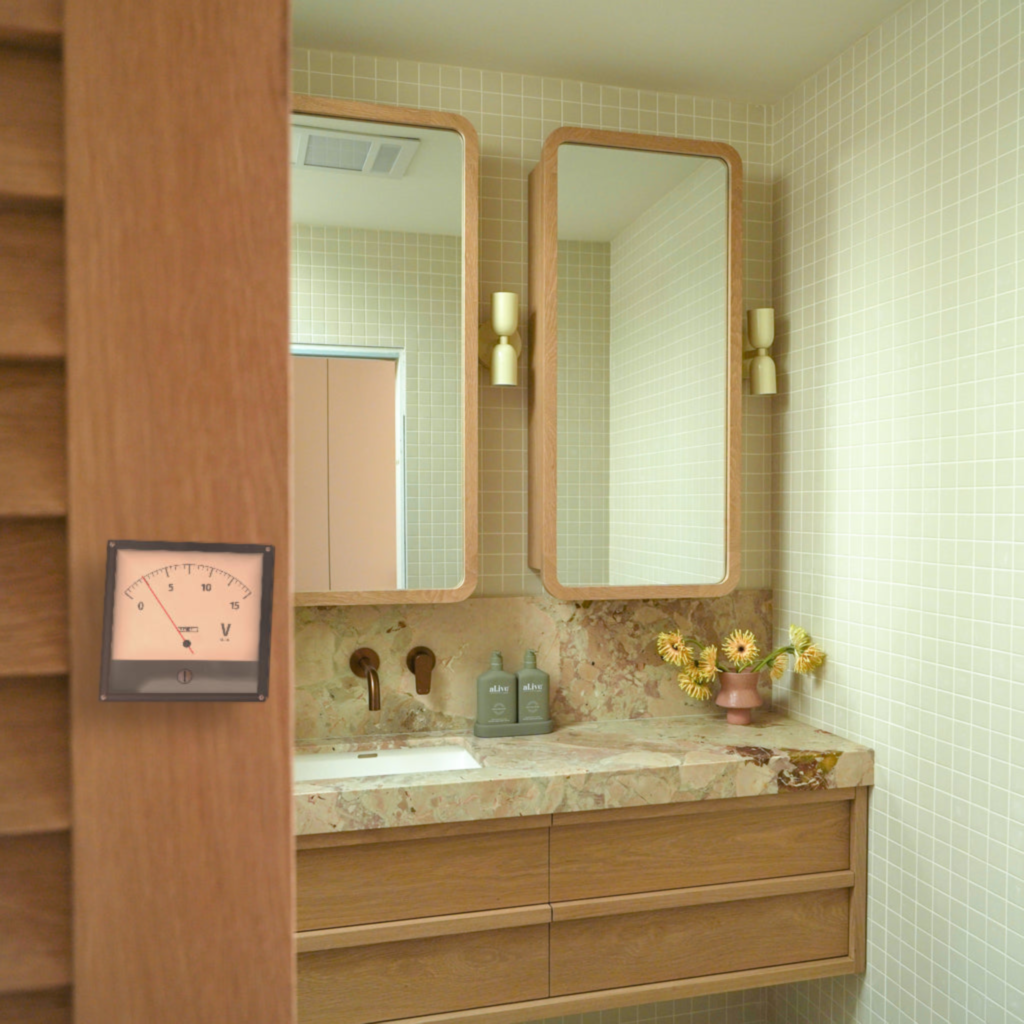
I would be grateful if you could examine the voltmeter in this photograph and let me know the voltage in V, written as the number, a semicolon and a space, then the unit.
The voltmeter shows 2.5; V
